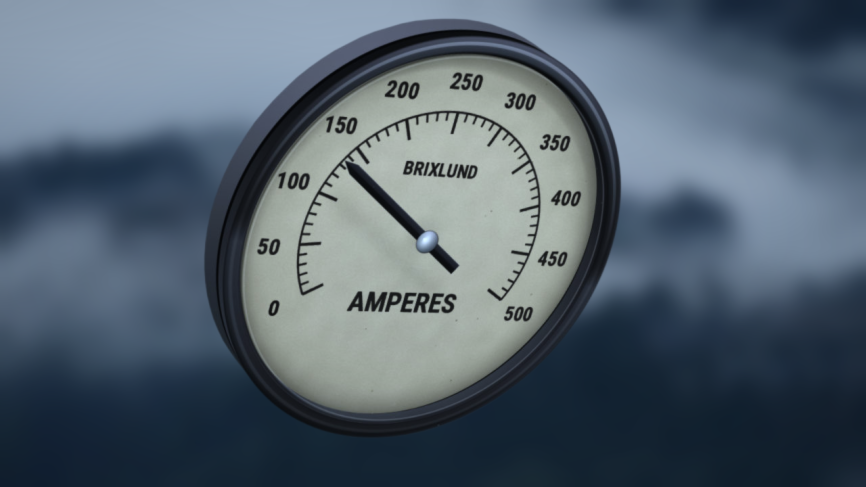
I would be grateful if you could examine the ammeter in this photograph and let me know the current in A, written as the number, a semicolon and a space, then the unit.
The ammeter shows 135; A
